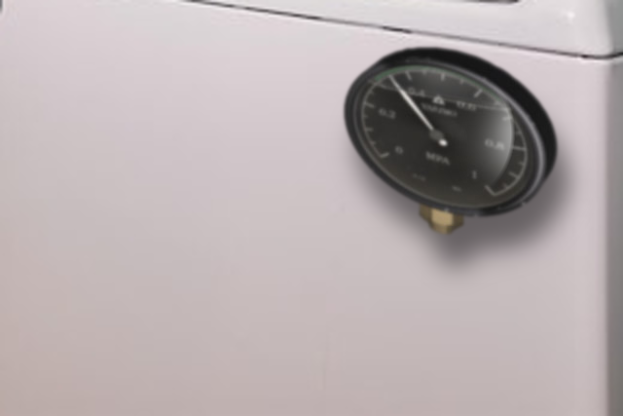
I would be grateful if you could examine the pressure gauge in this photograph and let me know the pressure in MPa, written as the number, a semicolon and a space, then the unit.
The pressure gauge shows 0.35; MPa
